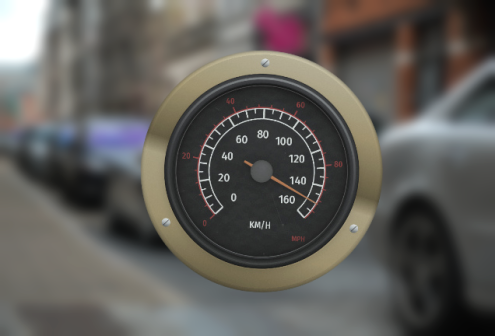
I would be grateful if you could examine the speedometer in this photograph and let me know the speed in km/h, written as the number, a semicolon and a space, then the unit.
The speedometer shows 150; km/h
